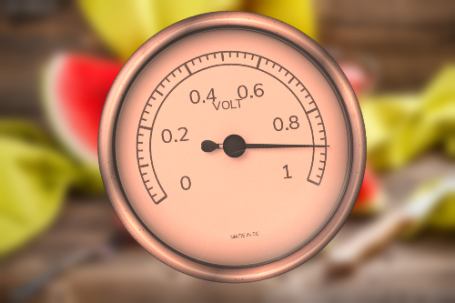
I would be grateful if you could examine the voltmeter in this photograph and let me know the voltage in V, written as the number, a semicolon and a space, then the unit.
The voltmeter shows 0.9; V
